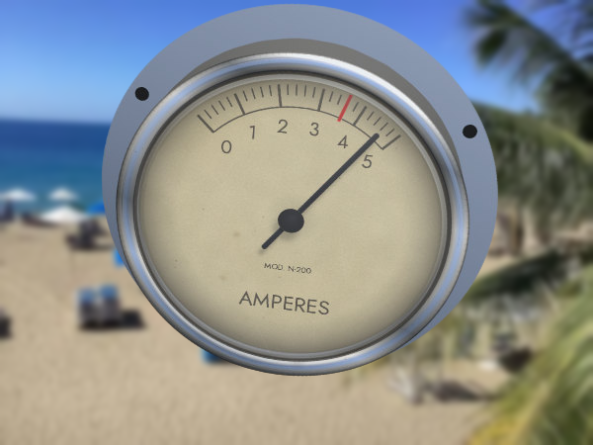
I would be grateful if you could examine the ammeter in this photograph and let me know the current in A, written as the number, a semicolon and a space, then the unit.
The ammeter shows 4.6; A
